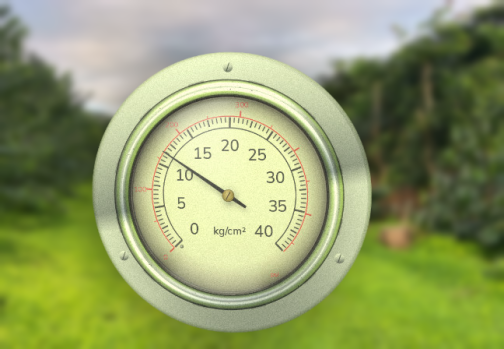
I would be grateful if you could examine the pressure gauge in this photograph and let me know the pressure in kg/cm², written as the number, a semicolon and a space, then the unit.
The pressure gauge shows 11.5; kg/cm²
